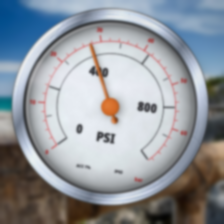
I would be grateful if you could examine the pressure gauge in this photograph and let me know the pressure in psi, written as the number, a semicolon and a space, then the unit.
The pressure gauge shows 400; psi
